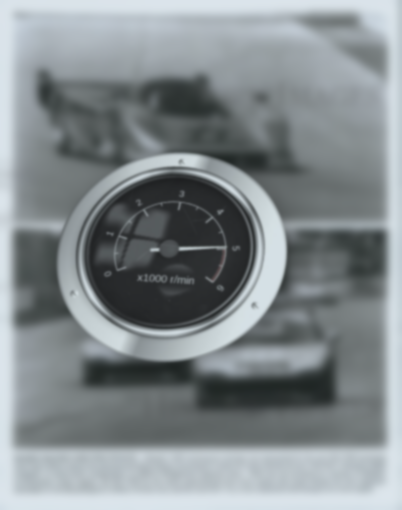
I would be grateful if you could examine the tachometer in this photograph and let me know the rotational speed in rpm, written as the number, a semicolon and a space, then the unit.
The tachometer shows 5000; rpm
